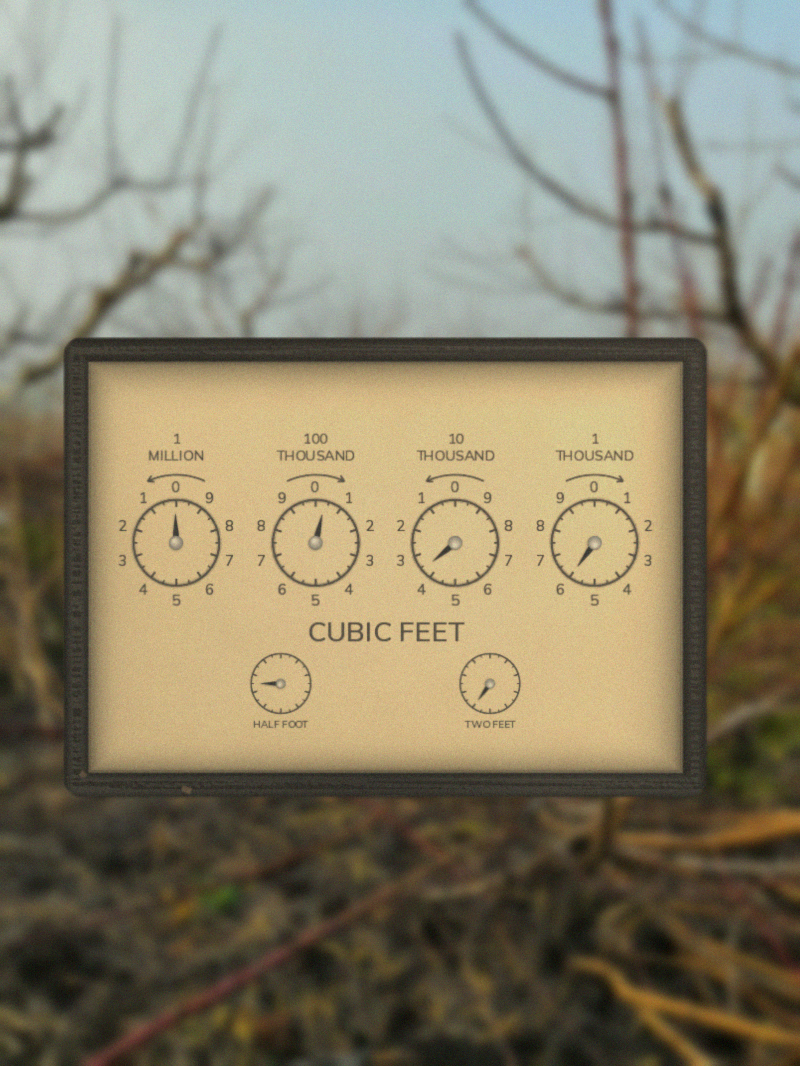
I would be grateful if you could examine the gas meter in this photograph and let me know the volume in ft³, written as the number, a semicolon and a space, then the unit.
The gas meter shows 3600; ft³
